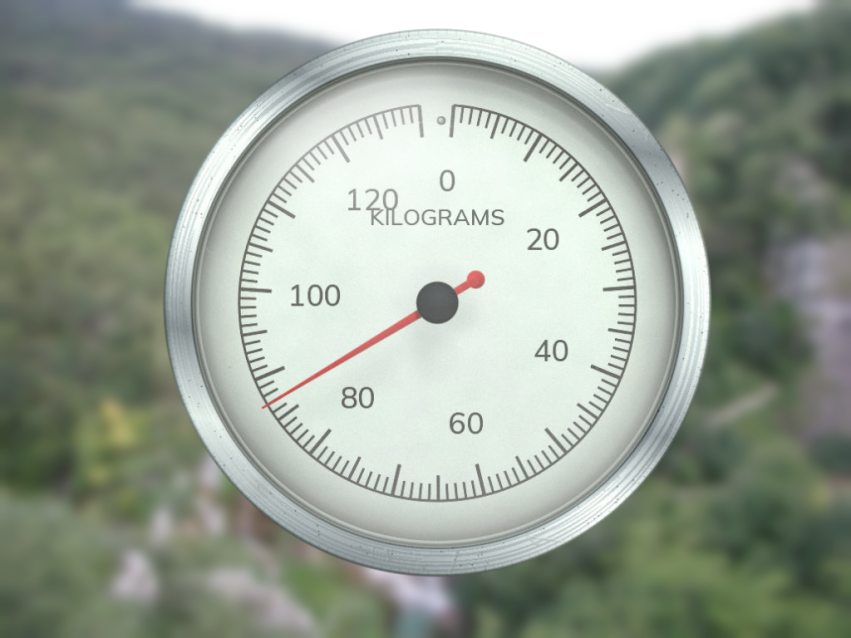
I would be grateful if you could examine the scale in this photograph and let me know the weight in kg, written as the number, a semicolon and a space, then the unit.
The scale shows 87; kg
